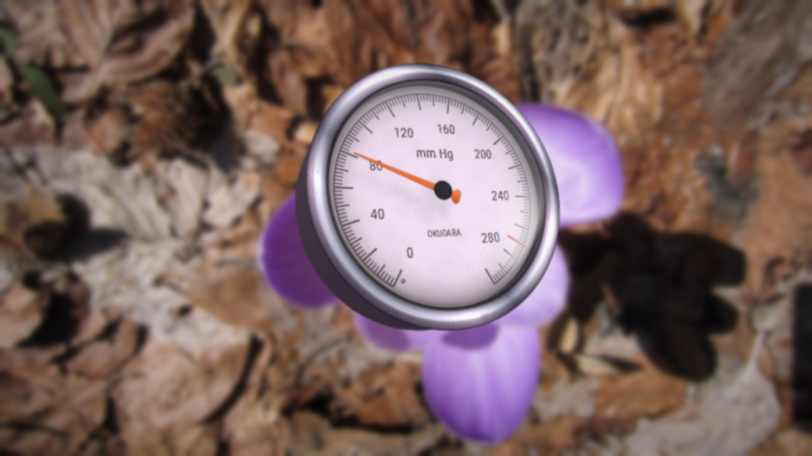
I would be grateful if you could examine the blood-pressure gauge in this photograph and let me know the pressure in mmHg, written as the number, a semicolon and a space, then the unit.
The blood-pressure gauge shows 80; mmHg
